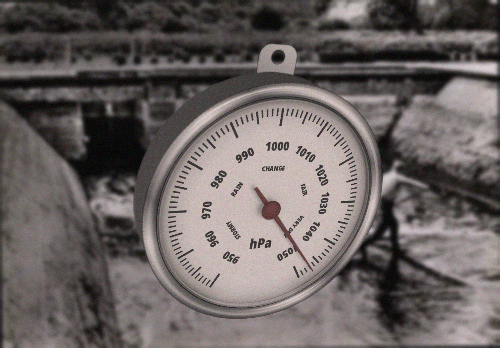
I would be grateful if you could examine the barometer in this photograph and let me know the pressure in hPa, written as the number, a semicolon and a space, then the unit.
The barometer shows 1047; hPa
